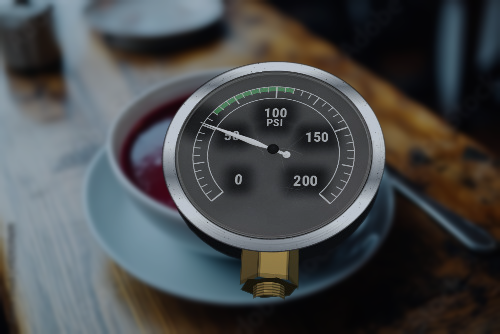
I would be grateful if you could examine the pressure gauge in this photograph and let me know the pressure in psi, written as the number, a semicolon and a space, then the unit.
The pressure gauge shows 50; psi
